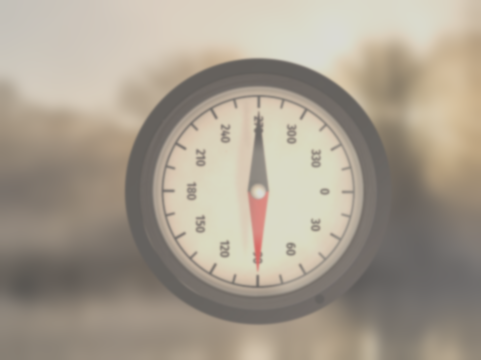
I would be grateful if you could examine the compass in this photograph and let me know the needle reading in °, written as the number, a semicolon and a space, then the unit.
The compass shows 90; °
